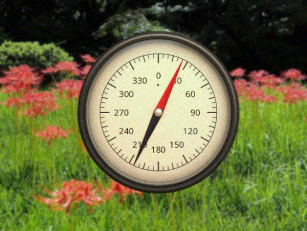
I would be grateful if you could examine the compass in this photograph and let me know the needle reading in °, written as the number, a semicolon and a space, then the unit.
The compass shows 25; °
